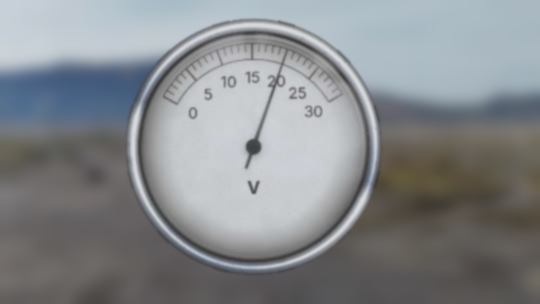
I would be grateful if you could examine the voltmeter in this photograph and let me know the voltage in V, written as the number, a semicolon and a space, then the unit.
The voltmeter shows 20; V
